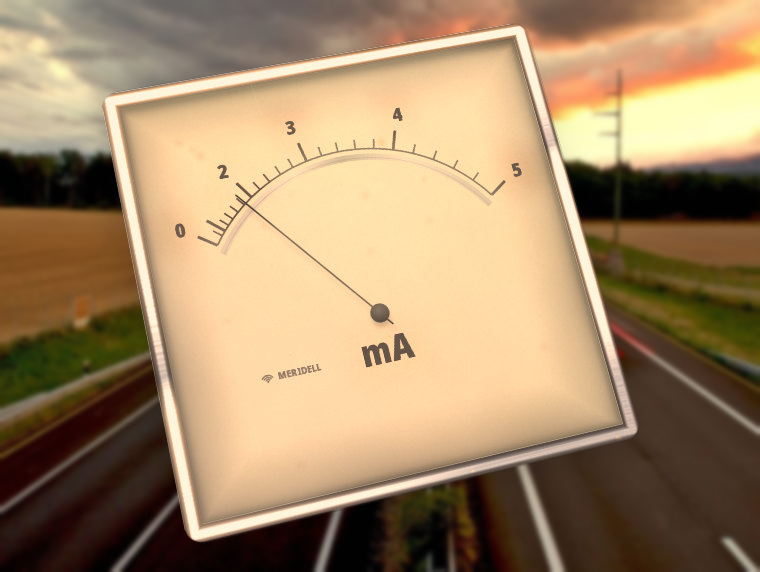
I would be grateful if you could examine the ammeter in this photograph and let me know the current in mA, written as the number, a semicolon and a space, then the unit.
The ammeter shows 1.8; mA
